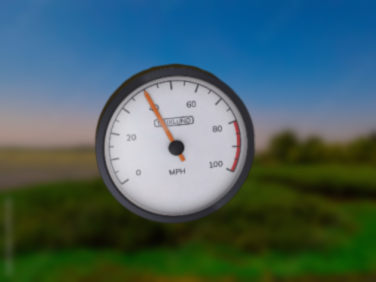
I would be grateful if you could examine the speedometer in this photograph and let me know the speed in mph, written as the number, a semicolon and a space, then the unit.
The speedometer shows 40; mph
